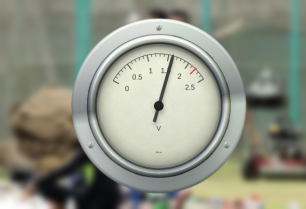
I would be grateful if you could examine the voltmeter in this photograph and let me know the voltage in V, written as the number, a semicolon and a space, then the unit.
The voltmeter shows 1.6; V
